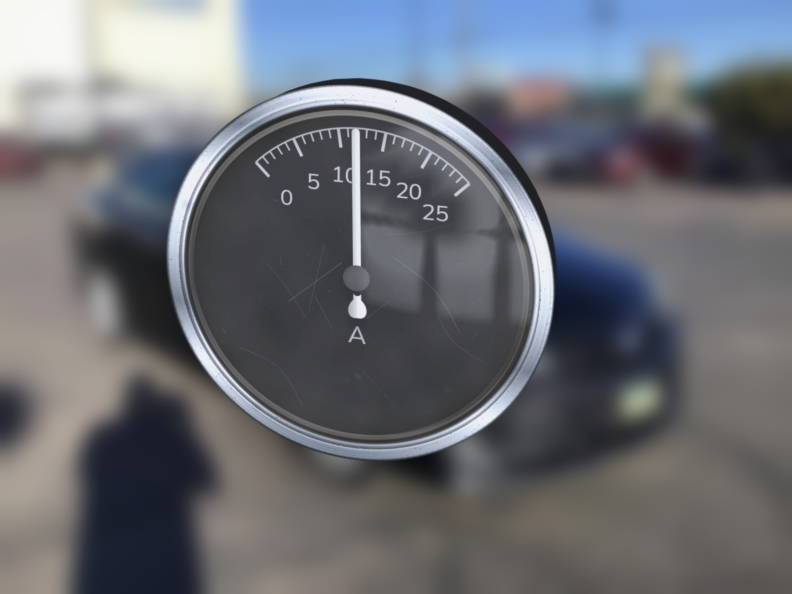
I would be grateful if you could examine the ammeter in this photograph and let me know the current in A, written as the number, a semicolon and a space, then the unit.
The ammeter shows 12; A
